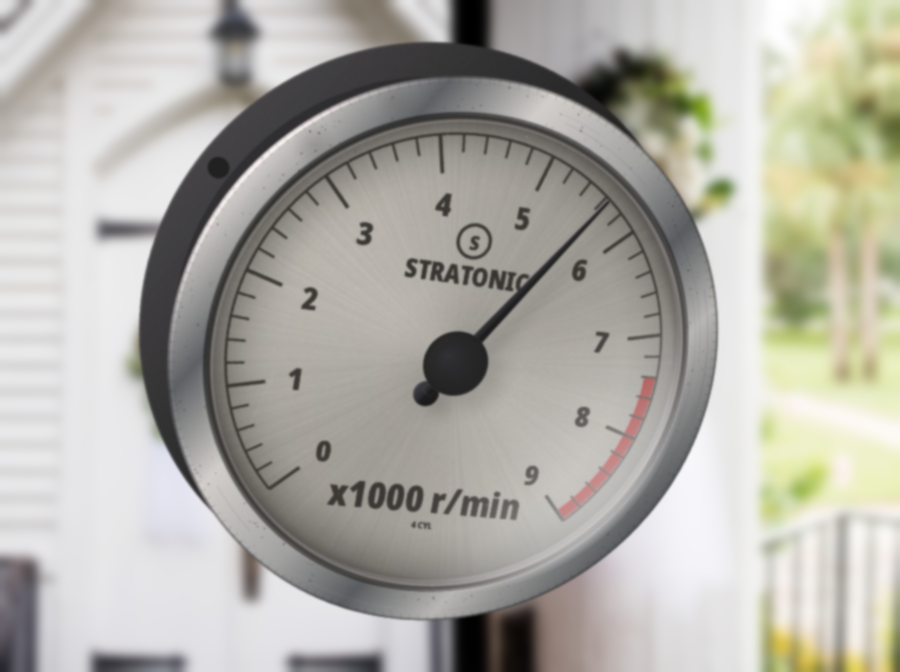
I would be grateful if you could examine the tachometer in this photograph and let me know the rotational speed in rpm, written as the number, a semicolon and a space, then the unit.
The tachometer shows 5600; rpm
